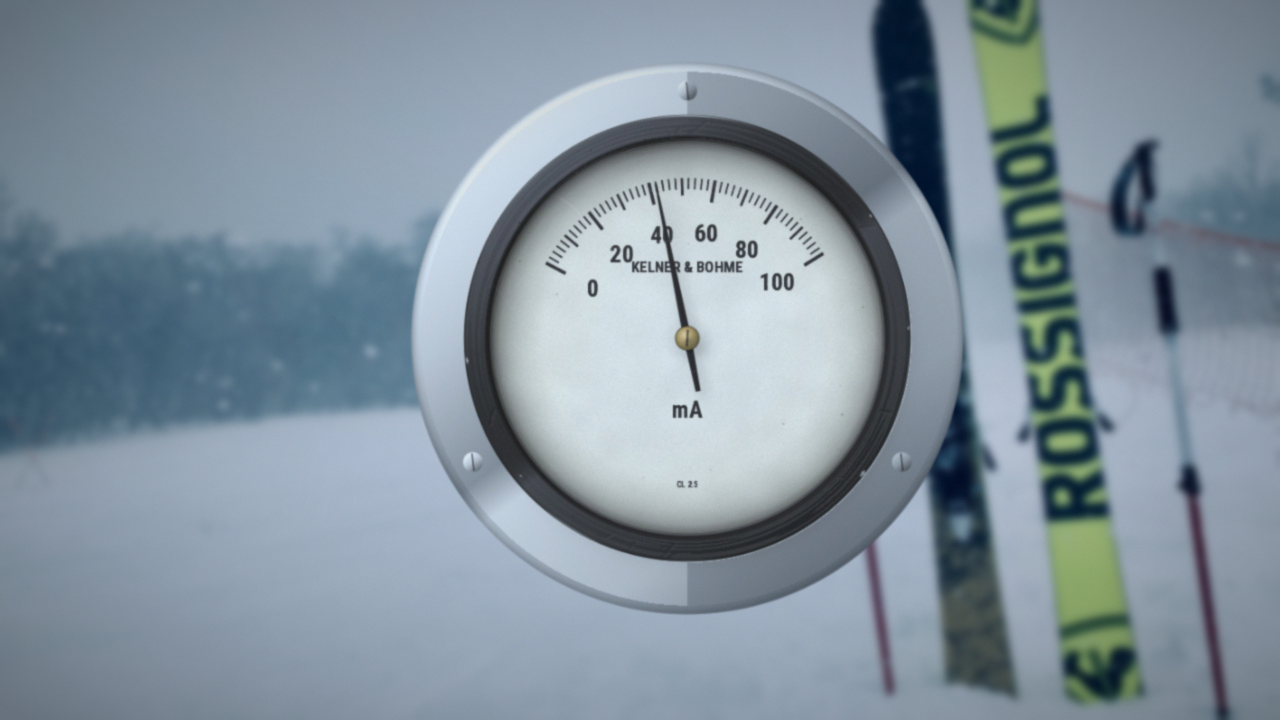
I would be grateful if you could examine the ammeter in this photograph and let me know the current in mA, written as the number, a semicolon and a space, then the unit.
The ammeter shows 42; mA
